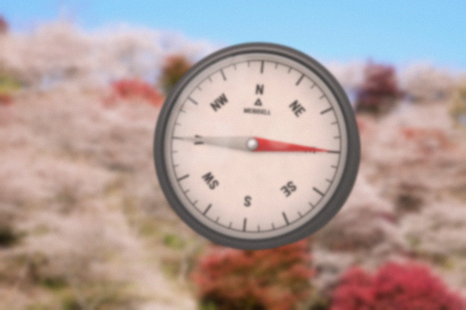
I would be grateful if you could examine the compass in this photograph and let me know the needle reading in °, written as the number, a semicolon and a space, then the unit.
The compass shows 90; °
